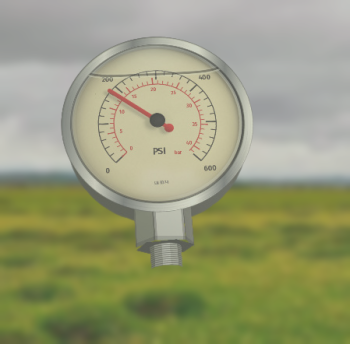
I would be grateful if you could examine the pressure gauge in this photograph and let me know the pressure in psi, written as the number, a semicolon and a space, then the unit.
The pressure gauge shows 180; psi
